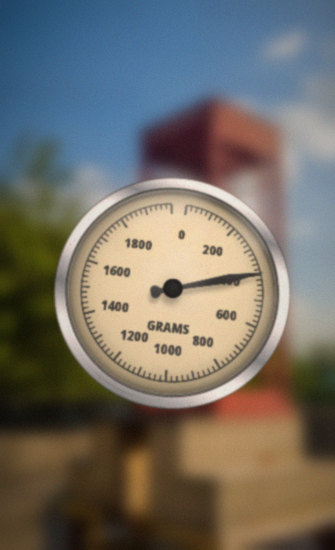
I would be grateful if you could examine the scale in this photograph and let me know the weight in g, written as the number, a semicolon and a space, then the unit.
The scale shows 400; g
